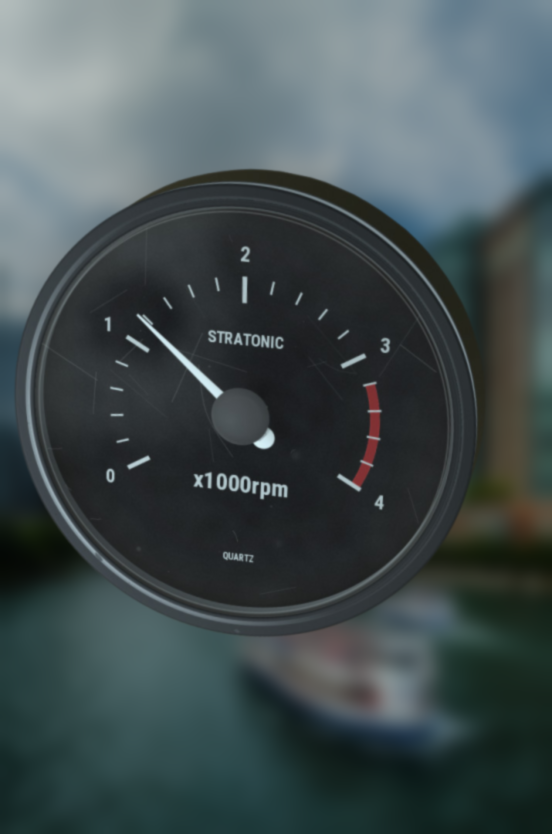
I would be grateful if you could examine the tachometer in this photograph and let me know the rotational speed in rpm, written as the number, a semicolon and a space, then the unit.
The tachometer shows 1200; rpm
